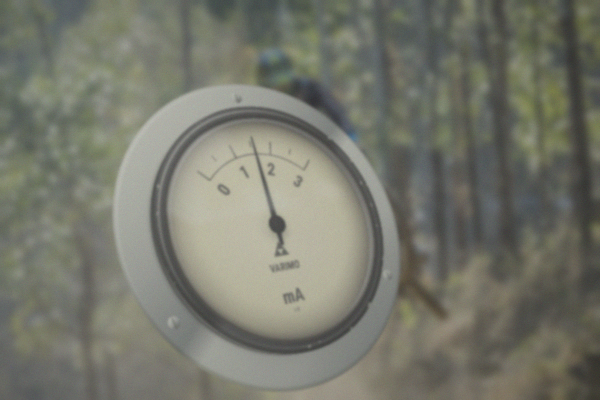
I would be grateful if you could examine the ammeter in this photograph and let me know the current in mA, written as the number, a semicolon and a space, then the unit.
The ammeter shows 1.5; mA
